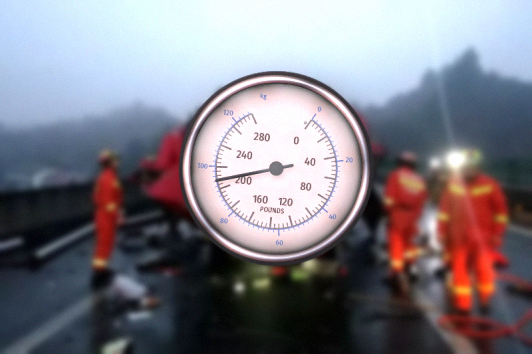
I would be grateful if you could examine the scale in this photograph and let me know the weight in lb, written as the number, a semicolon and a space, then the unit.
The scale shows 208; lb
